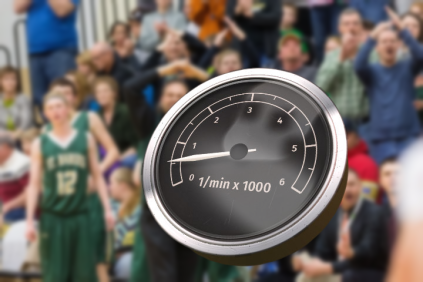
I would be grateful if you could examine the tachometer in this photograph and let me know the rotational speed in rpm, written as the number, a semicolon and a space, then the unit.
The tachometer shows 500; rpm
